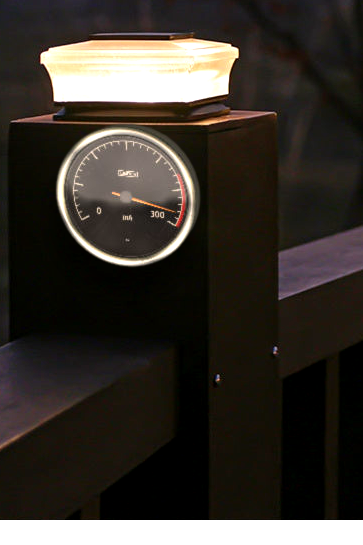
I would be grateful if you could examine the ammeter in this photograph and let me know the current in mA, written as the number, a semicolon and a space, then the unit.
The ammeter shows 280; mA
